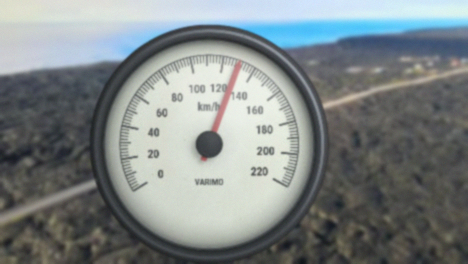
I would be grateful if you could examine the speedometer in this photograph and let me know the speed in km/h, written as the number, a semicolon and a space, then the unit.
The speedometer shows 130; km/h
